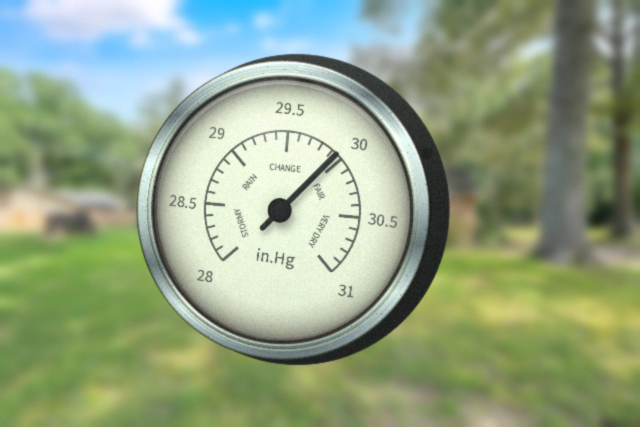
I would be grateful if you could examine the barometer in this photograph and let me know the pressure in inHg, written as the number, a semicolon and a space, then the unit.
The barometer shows 29.95; inHg
